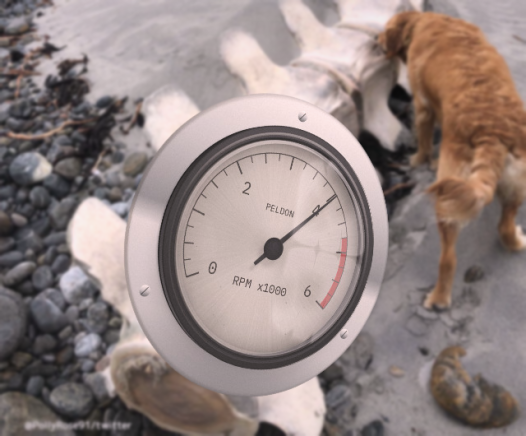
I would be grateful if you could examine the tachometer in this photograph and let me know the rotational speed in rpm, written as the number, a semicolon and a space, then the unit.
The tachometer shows 4000; rpm
